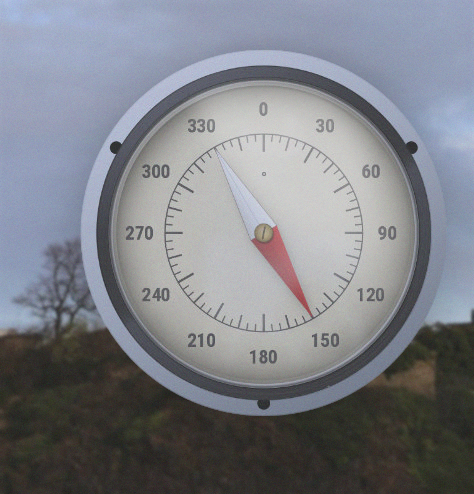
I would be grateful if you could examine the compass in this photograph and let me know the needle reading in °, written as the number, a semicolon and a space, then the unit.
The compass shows 150; °
